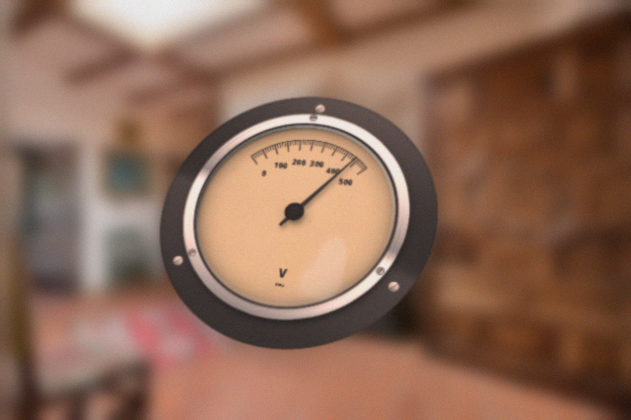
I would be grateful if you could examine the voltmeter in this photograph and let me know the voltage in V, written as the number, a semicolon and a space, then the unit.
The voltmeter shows 450; V
